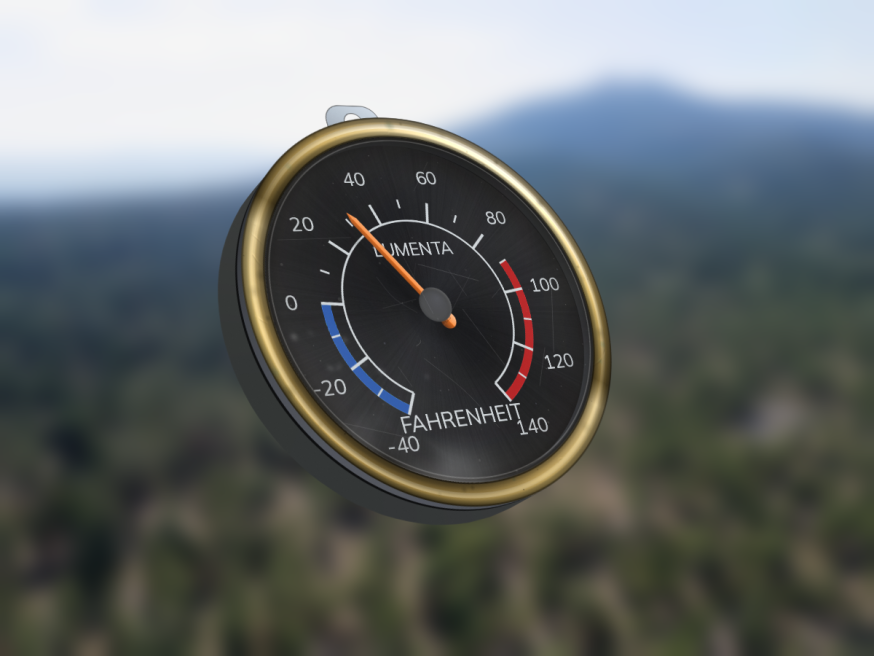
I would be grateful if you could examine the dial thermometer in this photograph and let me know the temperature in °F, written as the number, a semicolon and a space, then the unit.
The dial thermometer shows 30; °F
